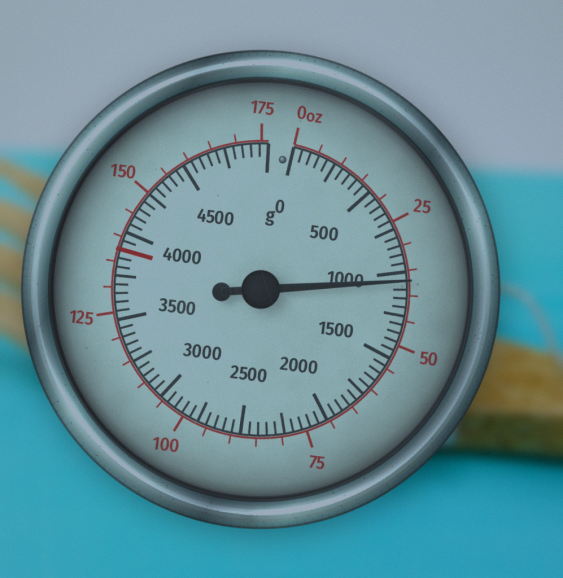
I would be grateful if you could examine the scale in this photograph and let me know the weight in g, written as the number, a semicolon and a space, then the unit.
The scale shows 1050; g
